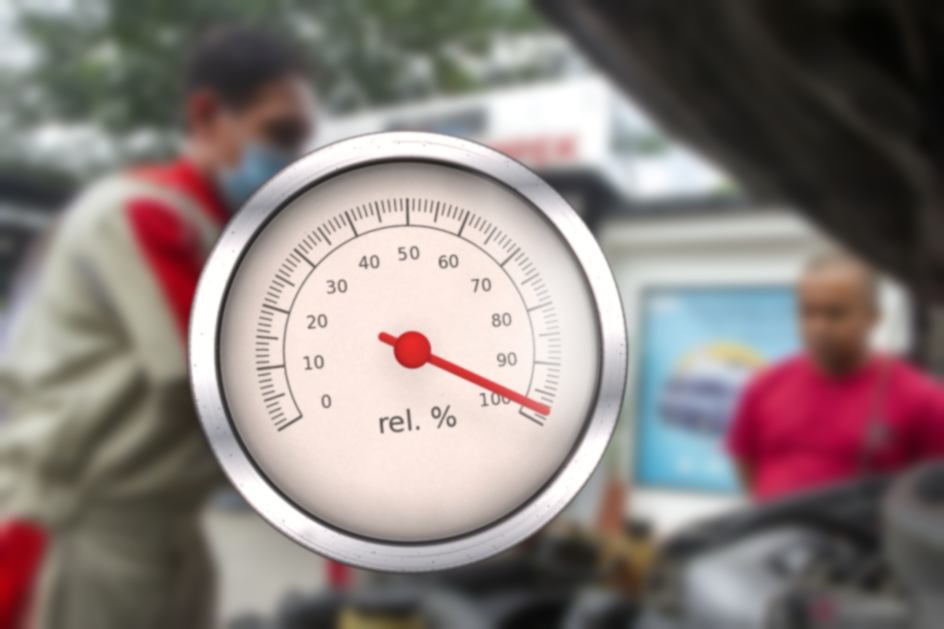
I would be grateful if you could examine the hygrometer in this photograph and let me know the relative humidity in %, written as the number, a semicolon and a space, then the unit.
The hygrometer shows 98; %
